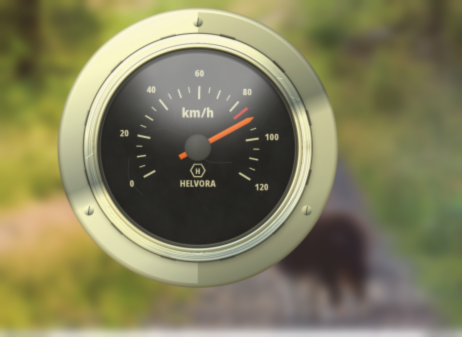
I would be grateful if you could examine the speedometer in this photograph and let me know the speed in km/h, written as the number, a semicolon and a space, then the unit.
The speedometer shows 90; km/h
